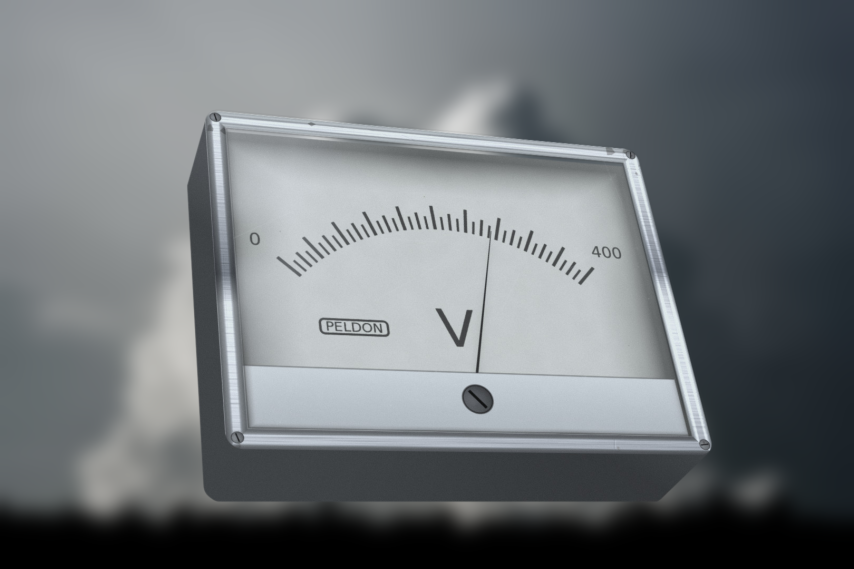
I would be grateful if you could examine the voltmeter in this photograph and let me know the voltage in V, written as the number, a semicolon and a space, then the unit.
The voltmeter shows 270; V
